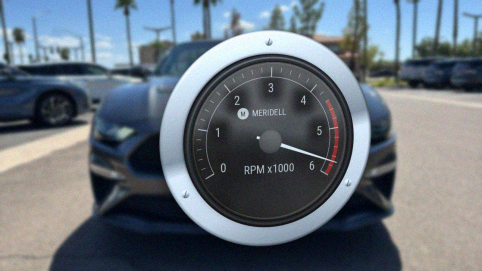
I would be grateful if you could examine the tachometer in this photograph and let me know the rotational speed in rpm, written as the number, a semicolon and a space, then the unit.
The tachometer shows 5700; rpm
